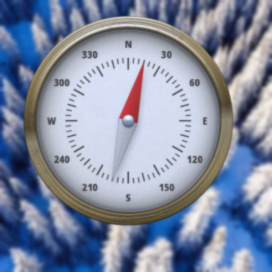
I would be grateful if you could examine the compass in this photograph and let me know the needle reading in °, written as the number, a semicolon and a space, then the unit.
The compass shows 15; °
